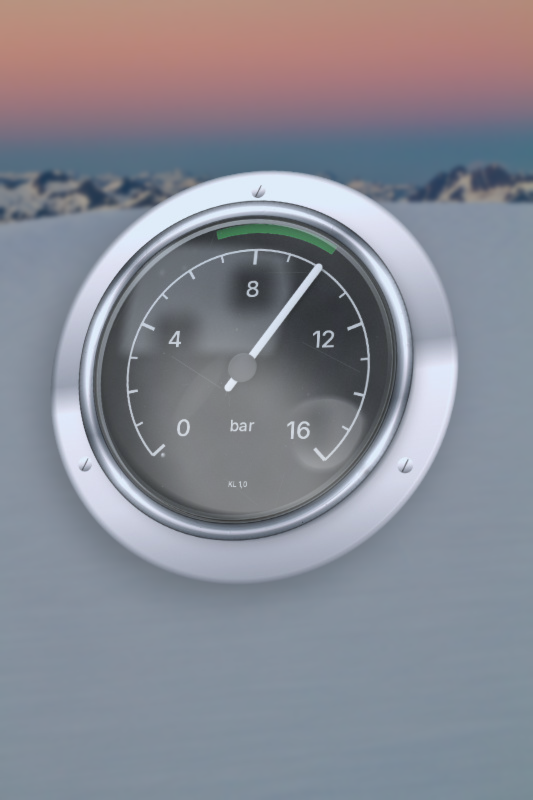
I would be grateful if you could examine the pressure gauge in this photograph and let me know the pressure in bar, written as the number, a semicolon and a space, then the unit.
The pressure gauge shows 10; bar
